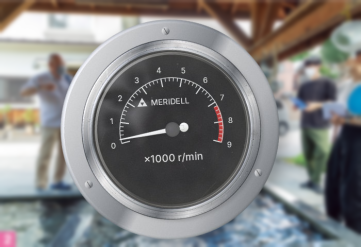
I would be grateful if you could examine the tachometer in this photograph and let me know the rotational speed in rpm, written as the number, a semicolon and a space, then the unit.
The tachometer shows 200; rpm
